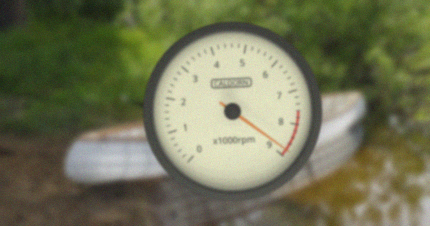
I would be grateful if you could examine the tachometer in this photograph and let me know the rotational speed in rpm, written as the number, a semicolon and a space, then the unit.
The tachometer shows 8800; rpm
